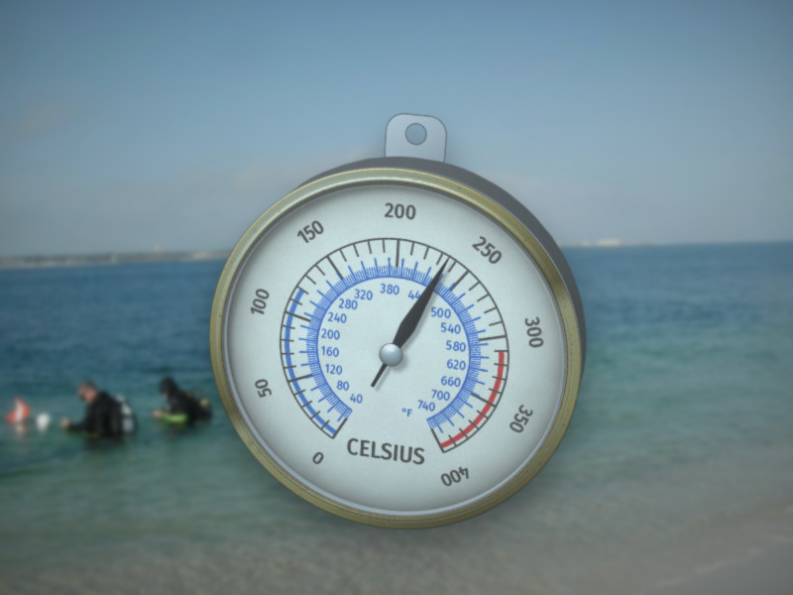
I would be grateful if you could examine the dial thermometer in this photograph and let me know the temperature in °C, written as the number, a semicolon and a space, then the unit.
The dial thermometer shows 235; °C
